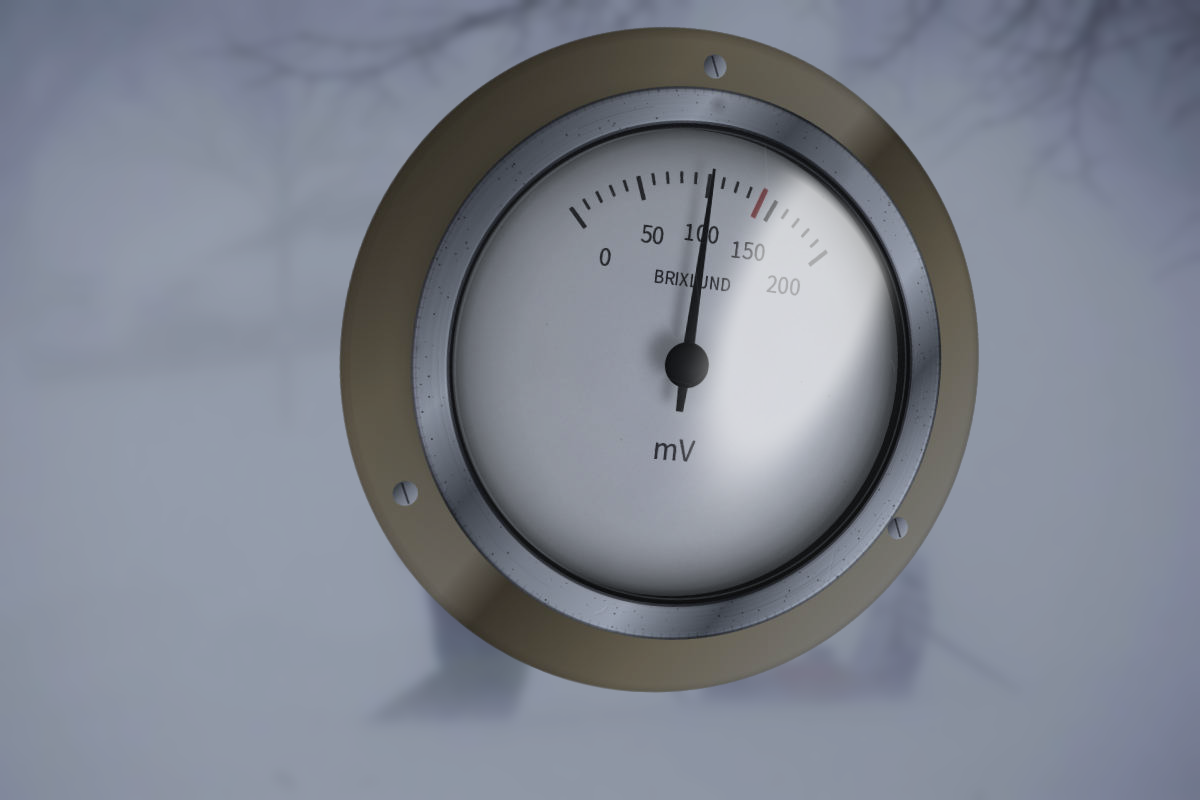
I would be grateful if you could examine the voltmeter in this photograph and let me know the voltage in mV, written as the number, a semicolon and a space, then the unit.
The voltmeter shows 100; mV
